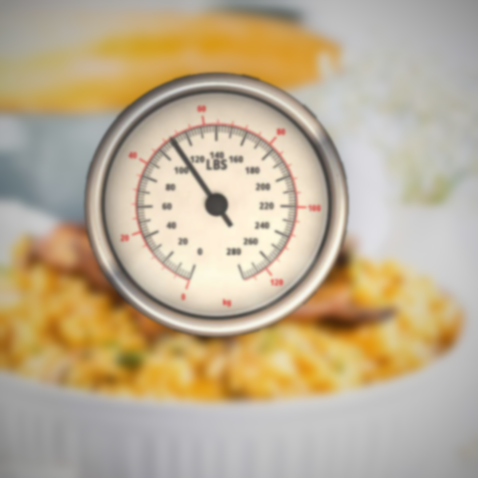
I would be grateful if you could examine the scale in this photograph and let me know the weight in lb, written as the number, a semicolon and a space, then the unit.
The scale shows 110; lb
